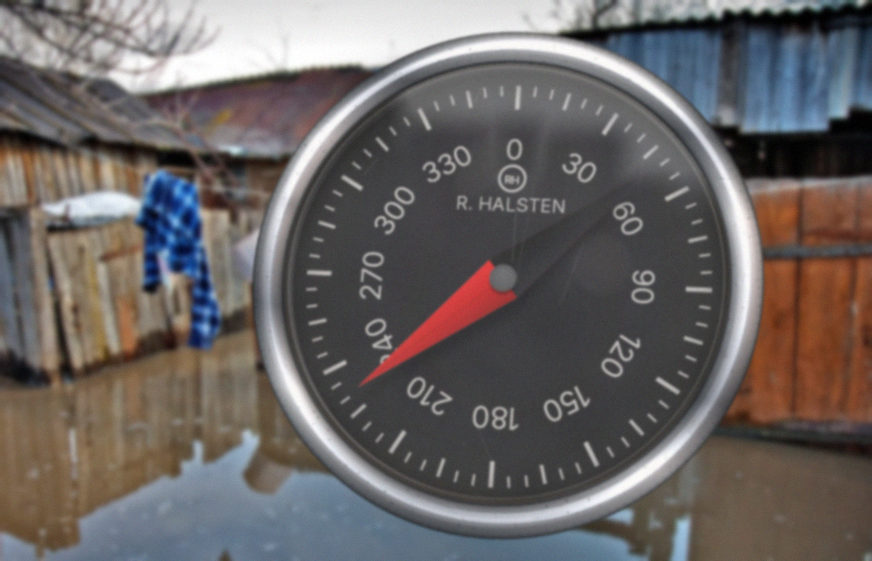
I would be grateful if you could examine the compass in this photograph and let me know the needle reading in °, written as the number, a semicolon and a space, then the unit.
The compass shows 230; °
